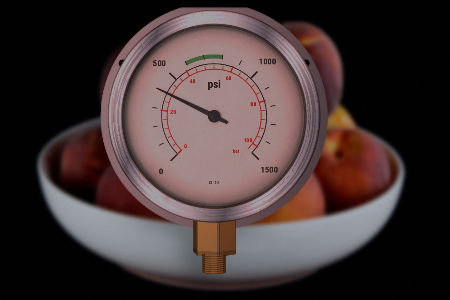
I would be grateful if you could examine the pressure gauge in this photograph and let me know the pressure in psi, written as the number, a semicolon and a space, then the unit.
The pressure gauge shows 400; psi
